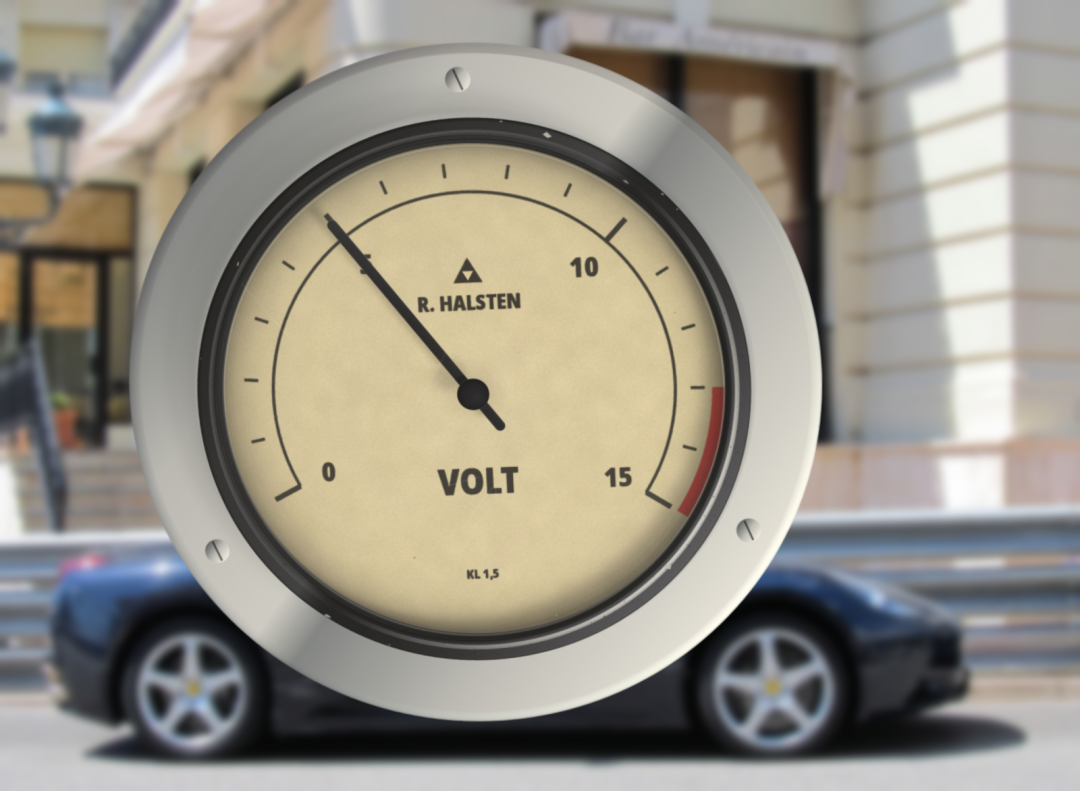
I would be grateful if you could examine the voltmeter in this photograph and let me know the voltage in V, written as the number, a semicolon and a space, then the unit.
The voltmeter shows 5; V
